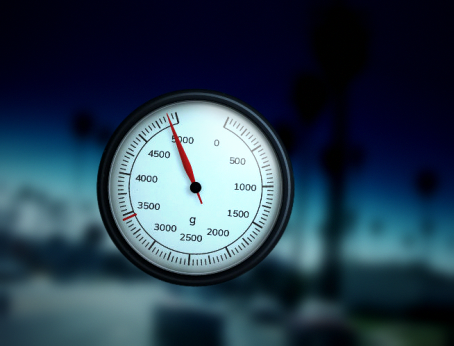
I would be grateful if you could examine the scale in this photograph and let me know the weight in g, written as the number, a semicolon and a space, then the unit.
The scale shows 4900; g
